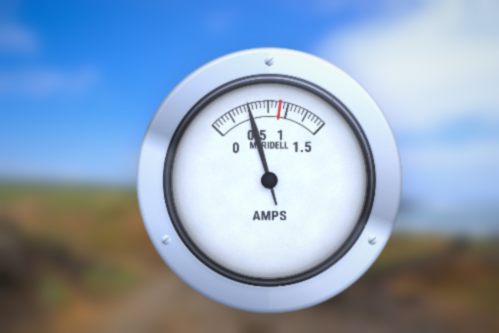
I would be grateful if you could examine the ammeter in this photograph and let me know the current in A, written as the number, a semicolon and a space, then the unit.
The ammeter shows 0.5; A
